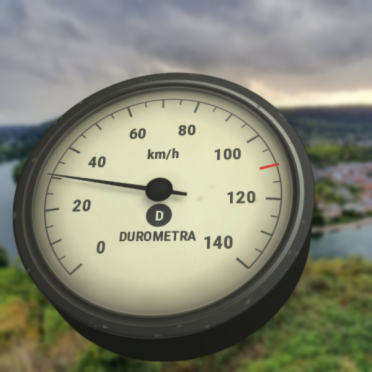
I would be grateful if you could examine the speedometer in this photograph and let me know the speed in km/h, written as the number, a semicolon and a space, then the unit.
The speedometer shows 30; km/h
